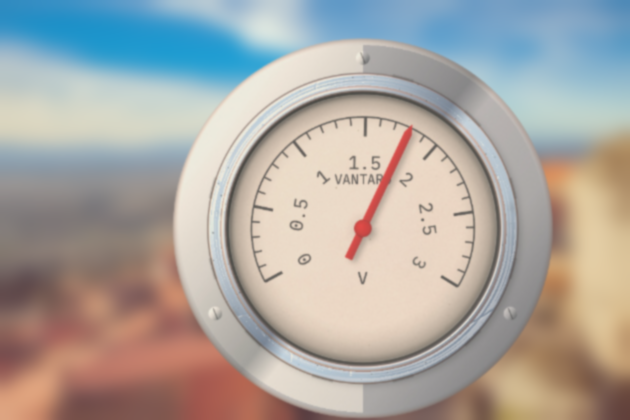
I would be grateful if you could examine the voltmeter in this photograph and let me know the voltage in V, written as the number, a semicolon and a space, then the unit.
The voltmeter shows 1.8; V
